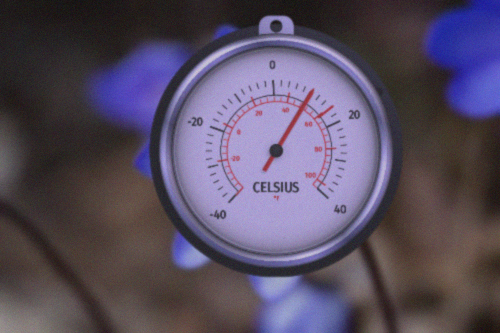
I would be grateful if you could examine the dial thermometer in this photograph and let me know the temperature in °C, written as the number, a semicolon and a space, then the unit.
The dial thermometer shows 10; °C
